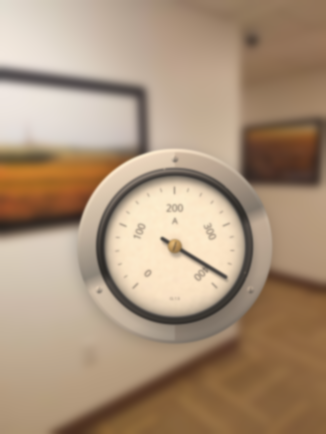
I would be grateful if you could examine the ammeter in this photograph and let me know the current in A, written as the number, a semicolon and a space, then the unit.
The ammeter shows 380; A
